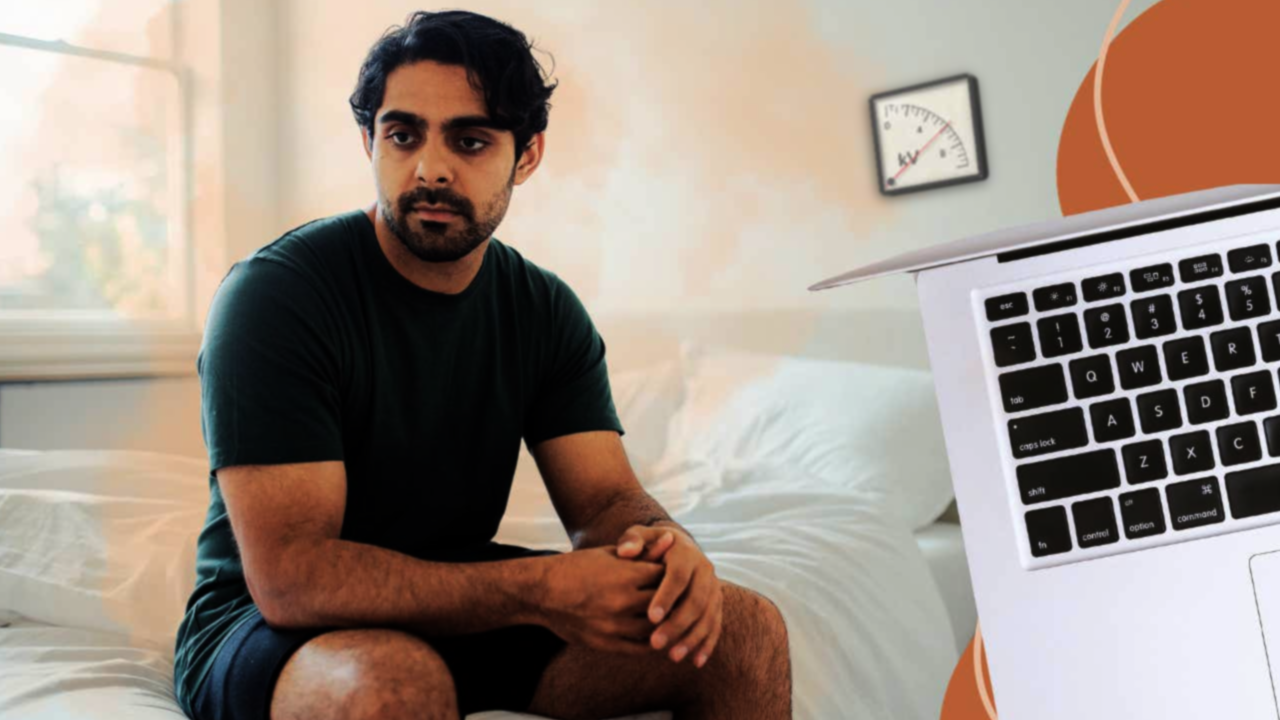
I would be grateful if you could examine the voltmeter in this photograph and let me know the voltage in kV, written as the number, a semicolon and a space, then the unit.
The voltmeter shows 6; kV
